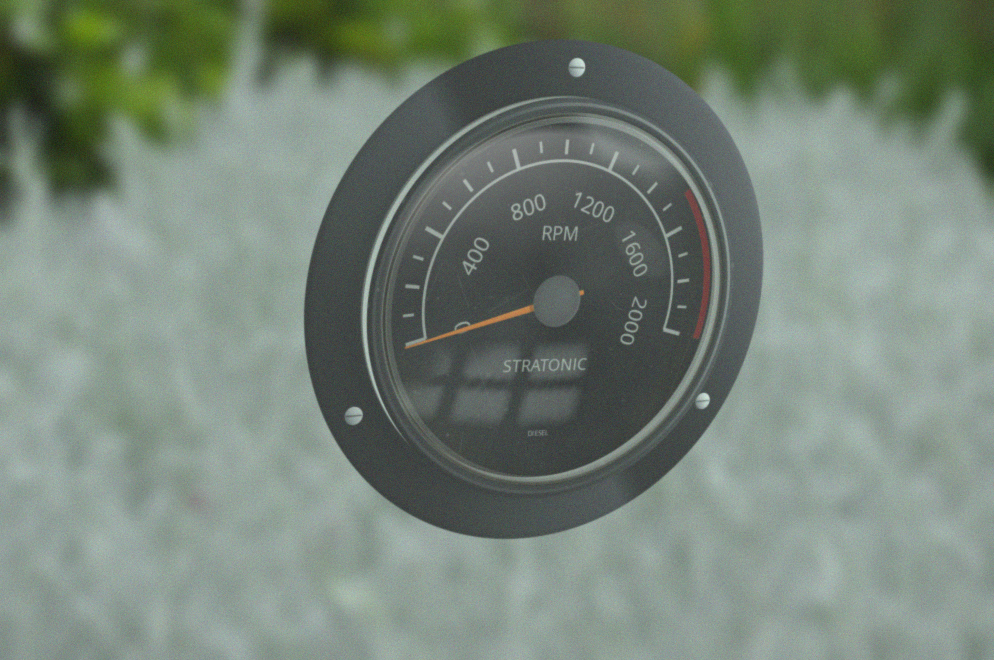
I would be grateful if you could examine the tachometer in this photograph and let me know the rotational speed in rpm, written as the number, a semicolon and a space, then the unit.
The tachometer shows 0; rpm
